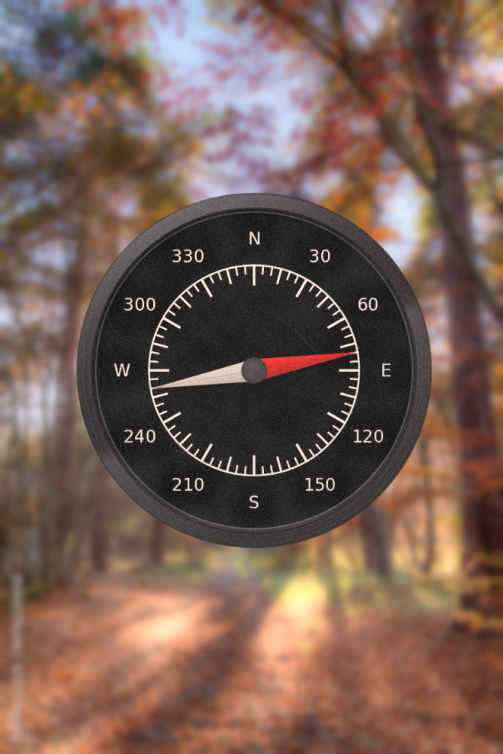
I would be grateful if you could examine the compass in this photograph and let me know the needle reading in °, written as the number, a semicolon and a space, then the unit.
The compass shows 80; °
